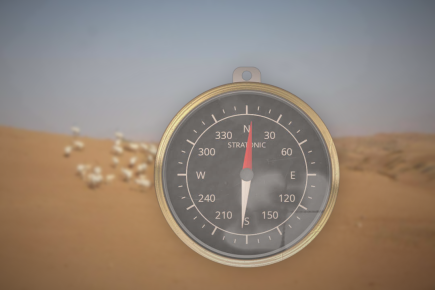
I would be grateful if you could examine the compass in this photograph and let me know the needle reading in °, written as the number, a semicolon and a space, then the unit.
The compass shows 5; °
